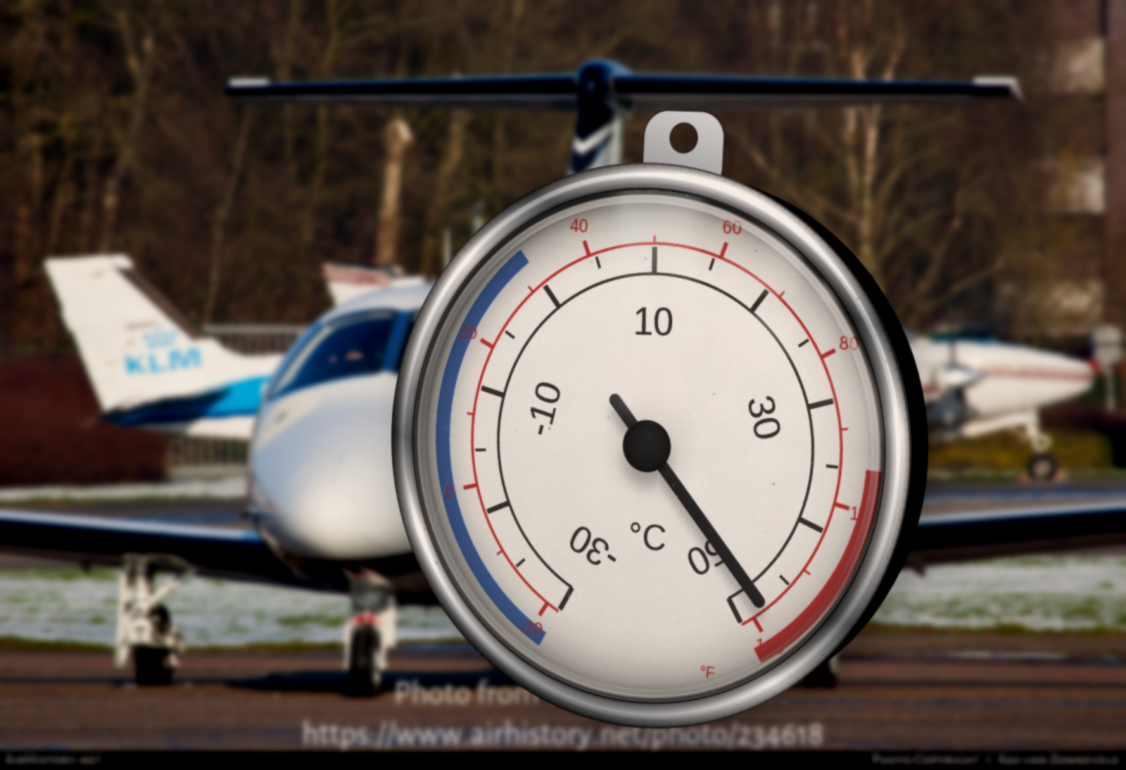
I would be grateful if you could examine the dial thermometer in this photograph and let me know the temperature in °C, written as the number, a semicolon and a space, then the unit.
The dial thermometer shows 47.5; °C
